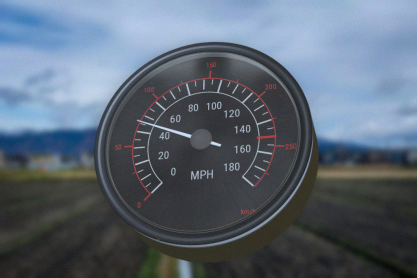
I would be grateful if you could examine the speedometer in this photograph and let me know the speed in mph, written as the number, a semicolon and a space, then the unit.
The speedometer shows 45; mph
